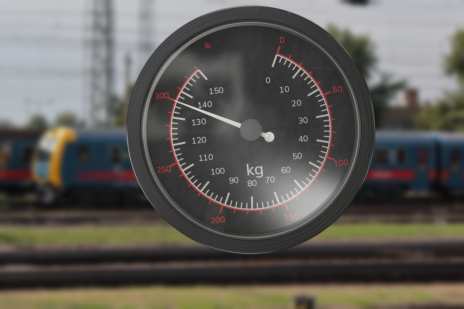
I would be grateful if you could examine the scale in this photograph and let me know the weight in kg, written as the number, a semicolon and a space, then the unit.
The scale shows 136; kg
